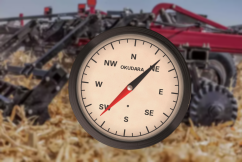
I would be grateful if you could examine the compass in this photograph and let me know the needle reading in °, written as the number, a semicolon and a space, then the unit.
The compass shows 220; °
